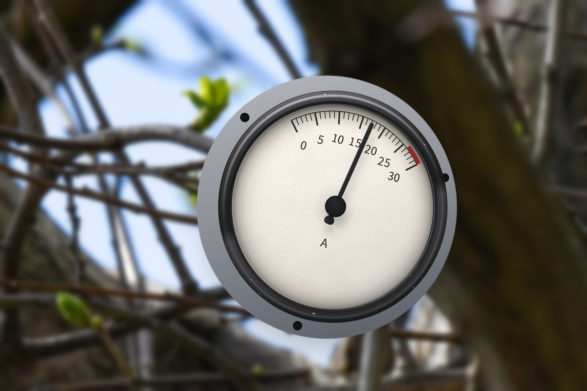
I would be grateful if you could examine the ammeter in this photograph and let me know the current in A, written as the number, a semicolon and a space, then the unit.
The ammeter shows 17; A
